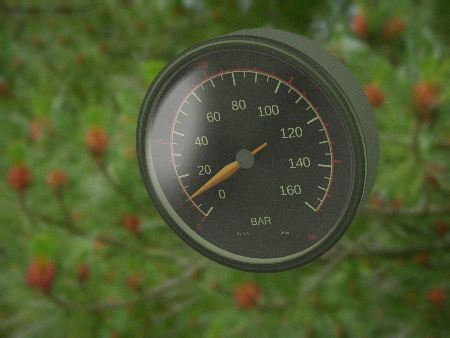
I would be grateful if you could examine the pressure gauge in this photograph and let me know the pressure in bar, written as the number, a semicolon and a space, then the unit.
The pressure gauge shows 10; bar
